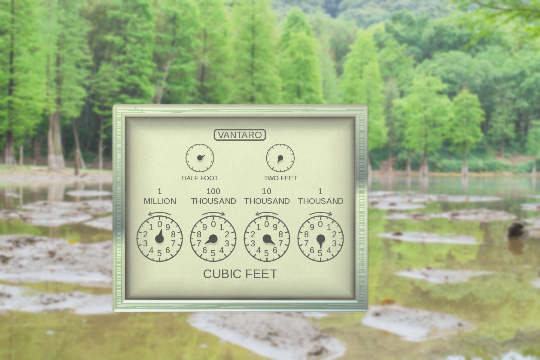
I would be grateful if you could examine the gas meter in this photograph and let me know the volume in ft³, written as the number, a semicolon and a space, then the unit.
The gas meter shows 966500; ft³
